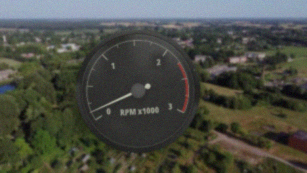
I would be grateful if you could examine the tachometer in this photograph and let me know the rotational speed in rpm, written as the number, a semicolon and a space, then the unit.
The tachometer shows 125; rpm
